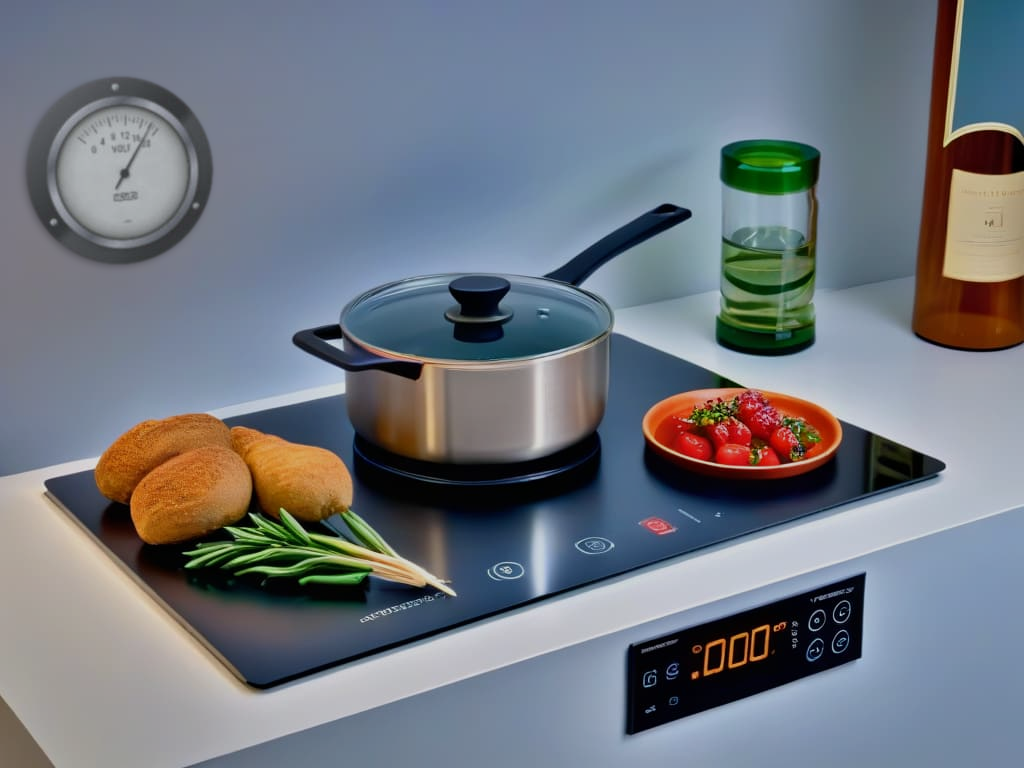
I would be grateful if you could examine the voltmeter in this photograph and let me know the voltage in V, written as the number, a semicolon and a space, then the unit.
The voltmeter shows 18; V
